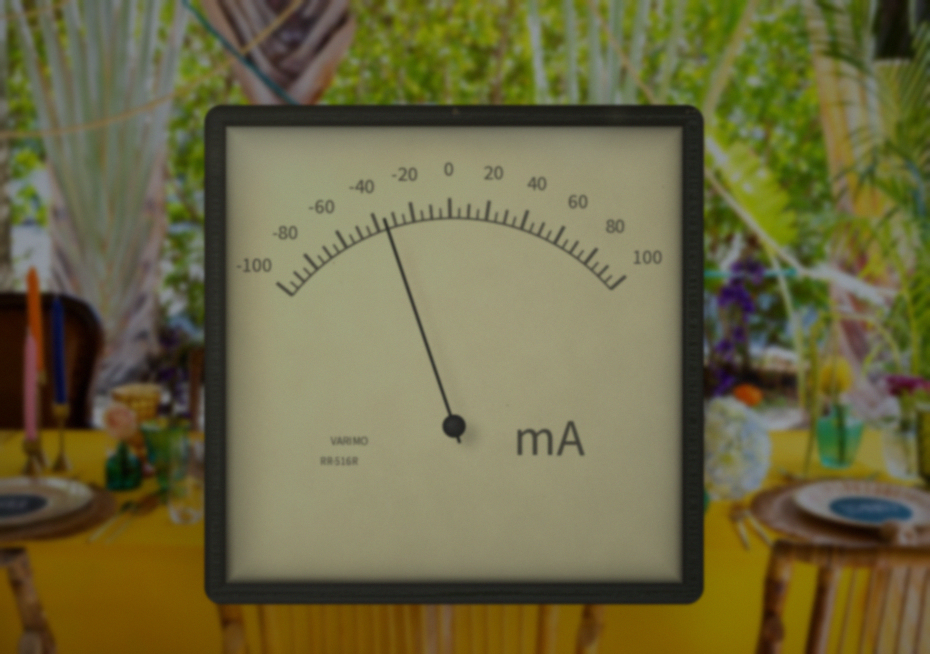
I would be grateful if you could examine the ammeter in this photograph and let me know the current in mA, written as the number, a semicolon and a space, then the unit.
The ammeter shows -35; mA
